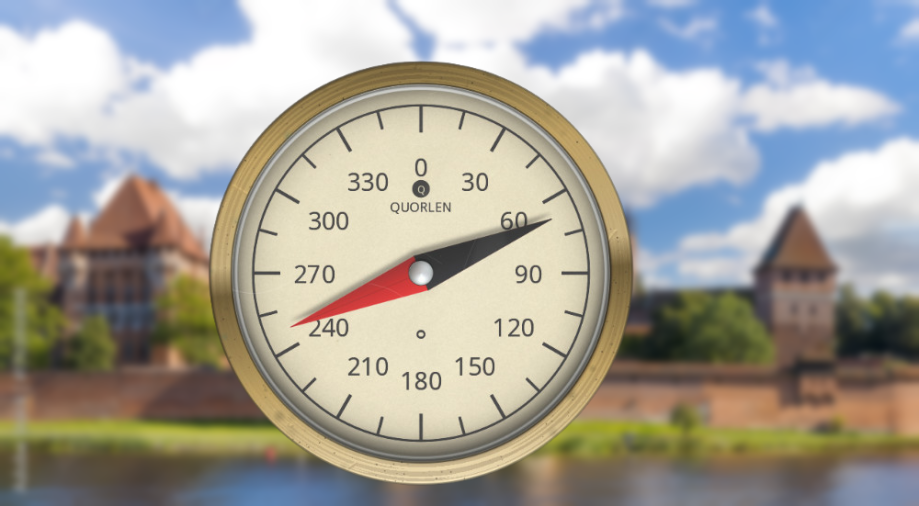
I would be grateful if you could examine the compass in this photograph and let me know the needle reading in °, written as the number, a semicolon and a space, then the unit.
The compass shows 247.5; °
